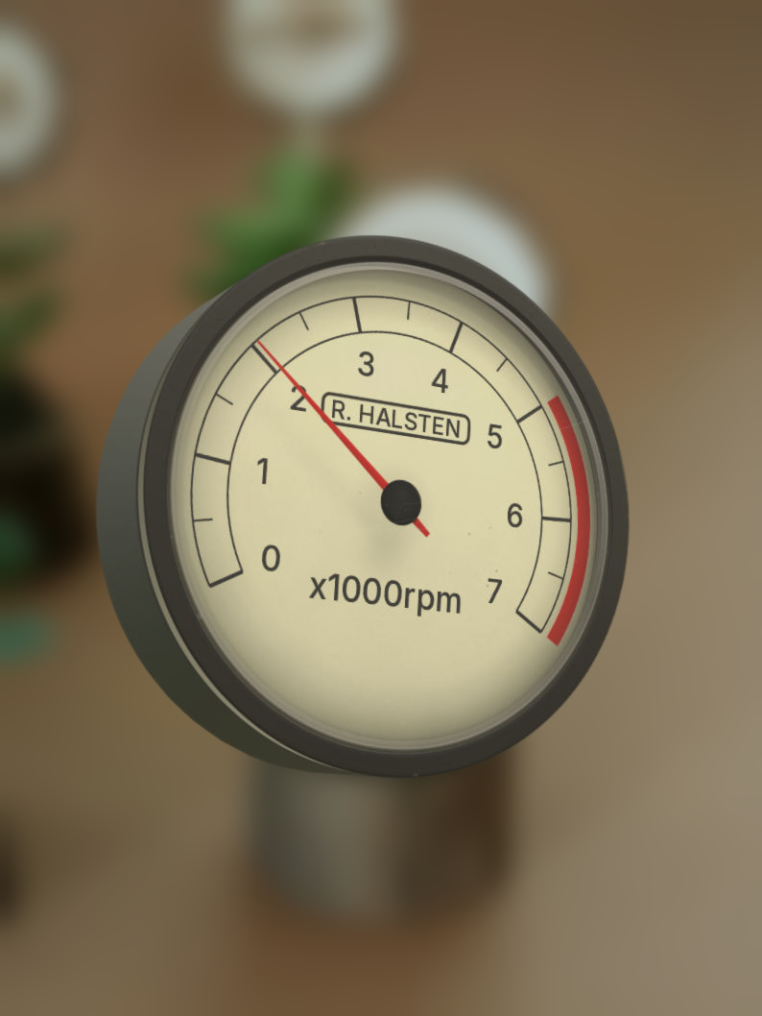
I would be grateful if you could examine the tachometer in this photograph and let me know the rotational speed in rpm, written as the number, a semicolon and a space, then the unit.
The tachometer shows 2000; rpm
